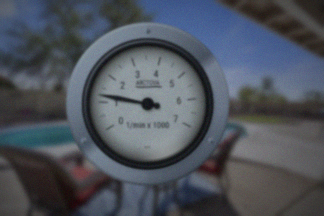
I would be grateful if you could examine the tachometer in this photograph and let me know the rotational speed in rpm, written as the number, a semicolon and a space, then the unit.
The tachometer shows 1250; rpm
